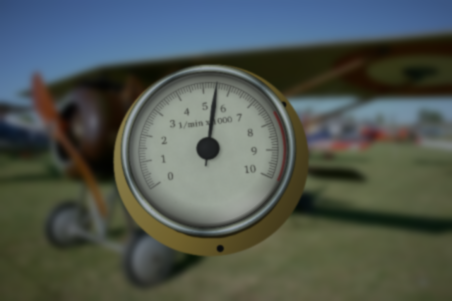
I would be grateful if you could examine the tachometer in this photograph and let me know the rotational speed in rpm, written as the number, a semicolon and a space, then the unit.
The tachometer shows 5500; rpm
